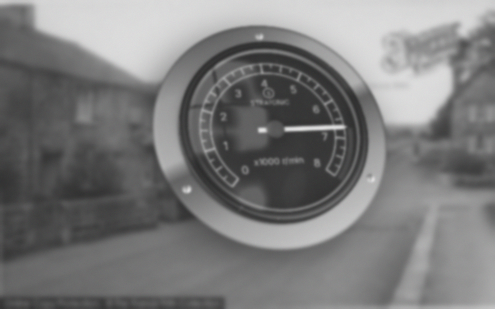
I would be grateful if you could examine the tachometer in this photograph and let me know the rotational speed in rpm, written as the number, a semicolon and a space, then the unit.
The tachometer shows 6750; rpm
